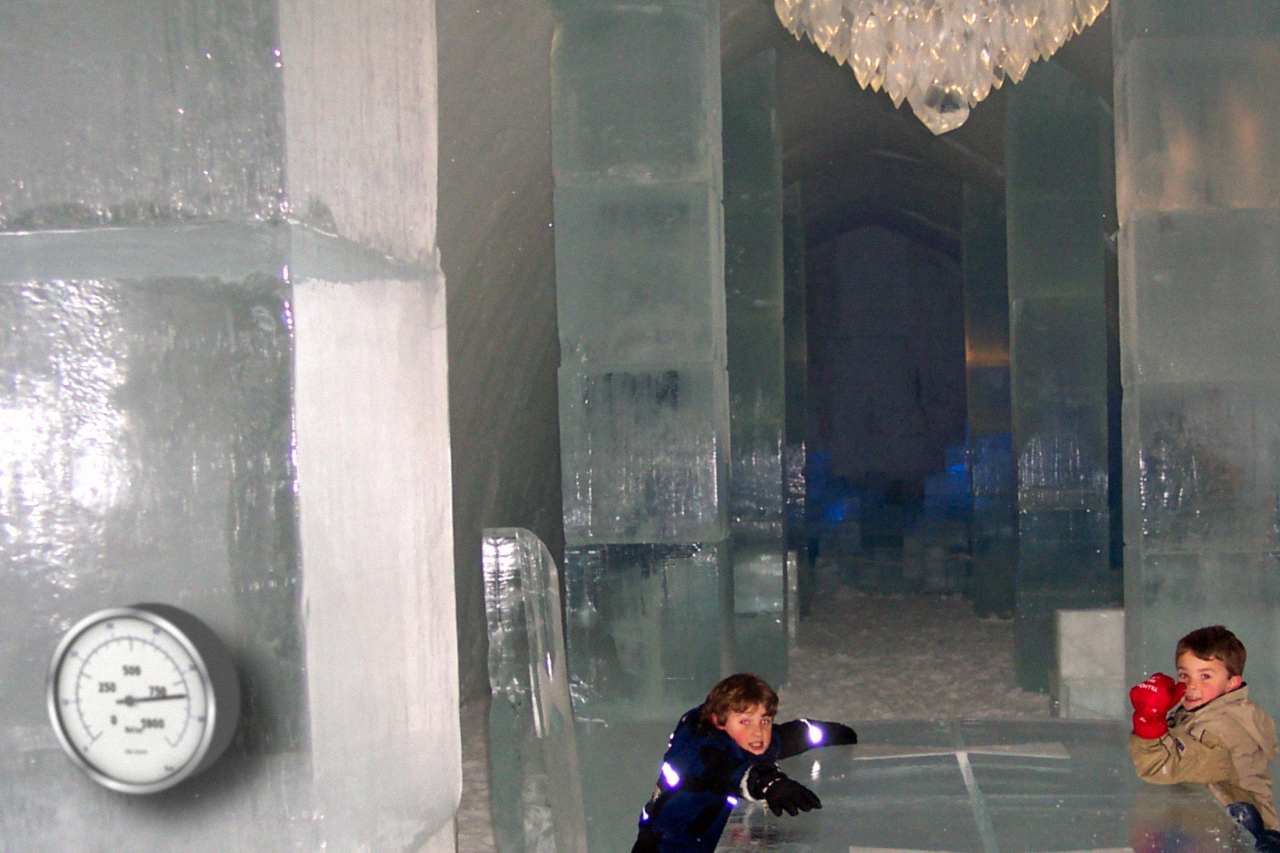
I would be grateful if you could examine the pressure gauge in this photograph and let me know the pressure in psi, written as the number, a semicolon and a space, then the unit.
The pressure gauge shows 800; psi
